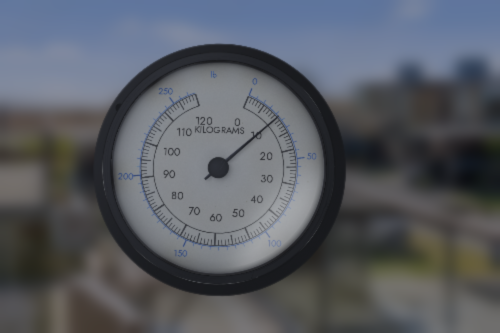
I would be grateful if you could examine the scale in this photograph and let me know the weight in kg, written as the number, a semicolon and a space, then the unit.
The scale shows 10; kg
